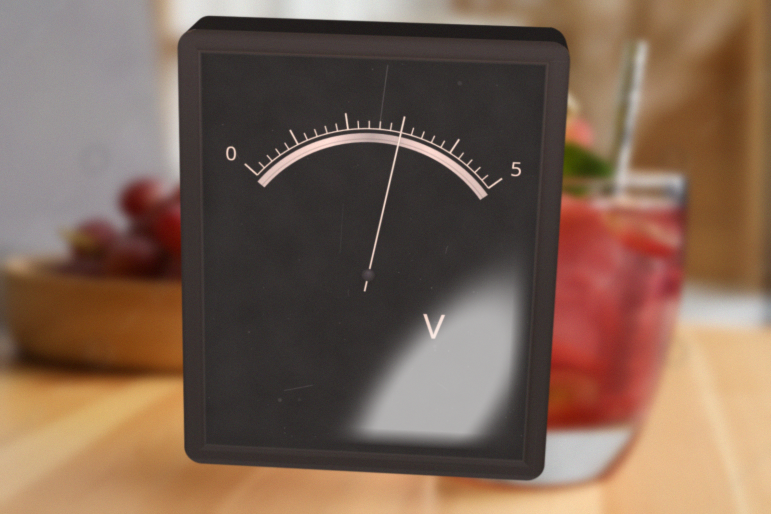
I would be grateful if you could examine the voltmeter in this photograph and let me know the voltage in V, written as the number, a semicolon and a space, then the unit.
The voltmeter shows 3; V
